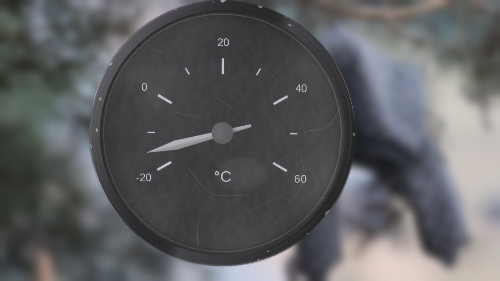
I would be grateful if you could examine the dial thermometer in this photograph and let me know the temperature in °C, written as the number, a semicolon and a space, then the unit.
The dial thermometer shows -15; °C
